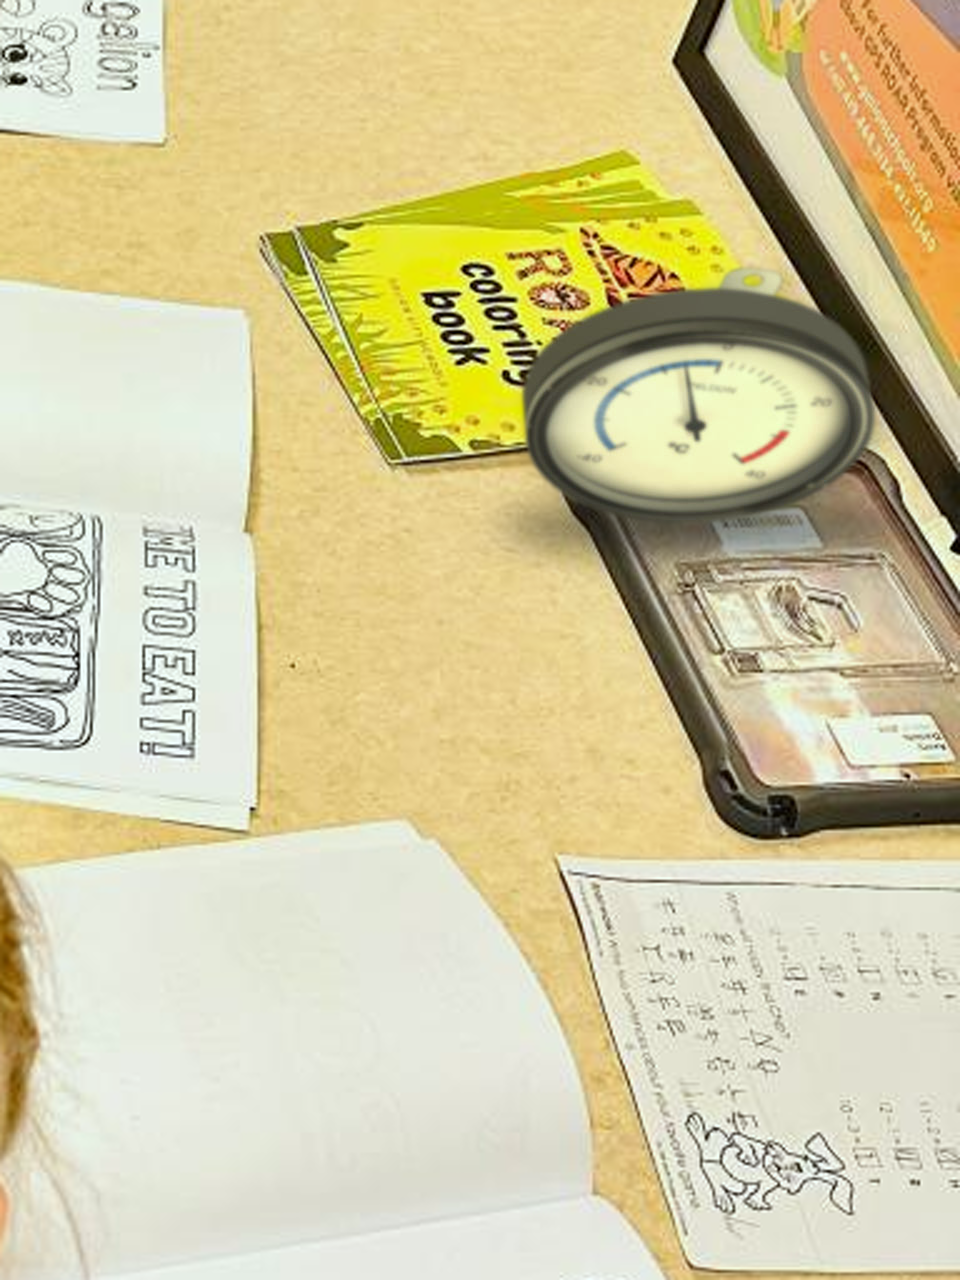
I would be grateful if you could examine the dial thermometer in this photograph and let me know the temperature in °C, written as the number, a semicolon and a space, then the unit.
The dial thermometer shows -6; °C
